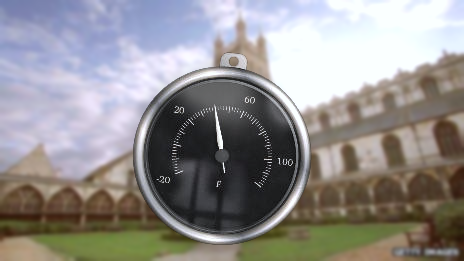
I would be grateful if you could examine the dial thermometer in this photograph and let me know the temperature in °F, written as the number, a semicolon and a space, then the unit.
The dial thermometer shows 40; °F
